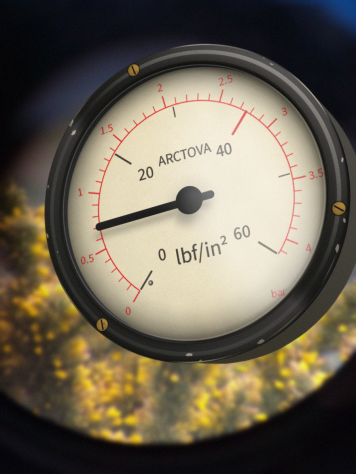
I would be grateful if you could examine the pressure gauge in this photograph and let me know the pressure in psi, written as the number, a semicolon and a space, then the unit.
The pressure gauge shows 10; psi
